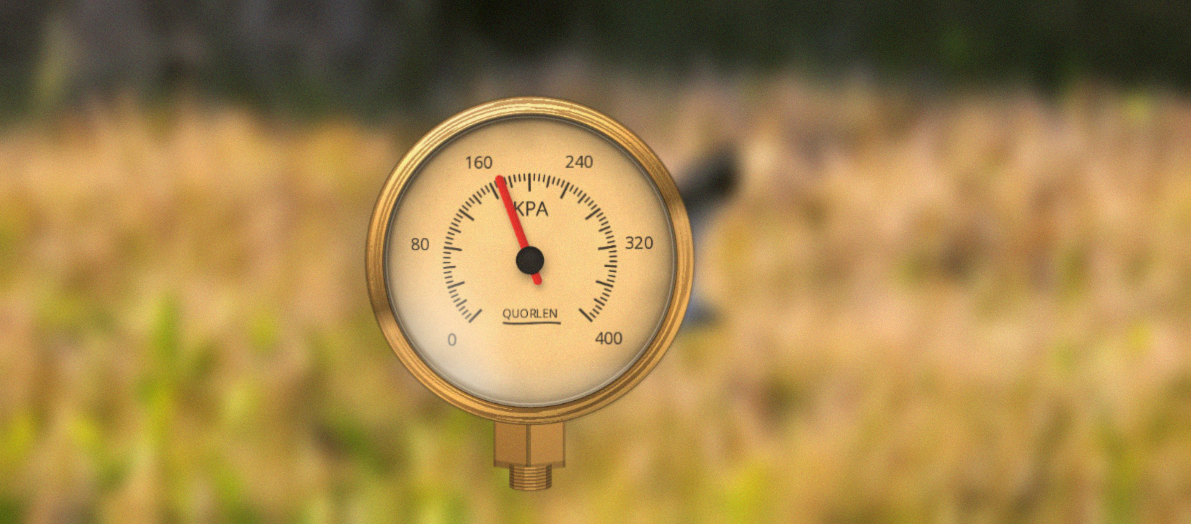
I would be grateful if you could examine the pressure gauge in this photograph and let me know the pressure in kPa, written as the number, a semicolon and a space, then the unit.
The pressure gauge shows 170; kPa
